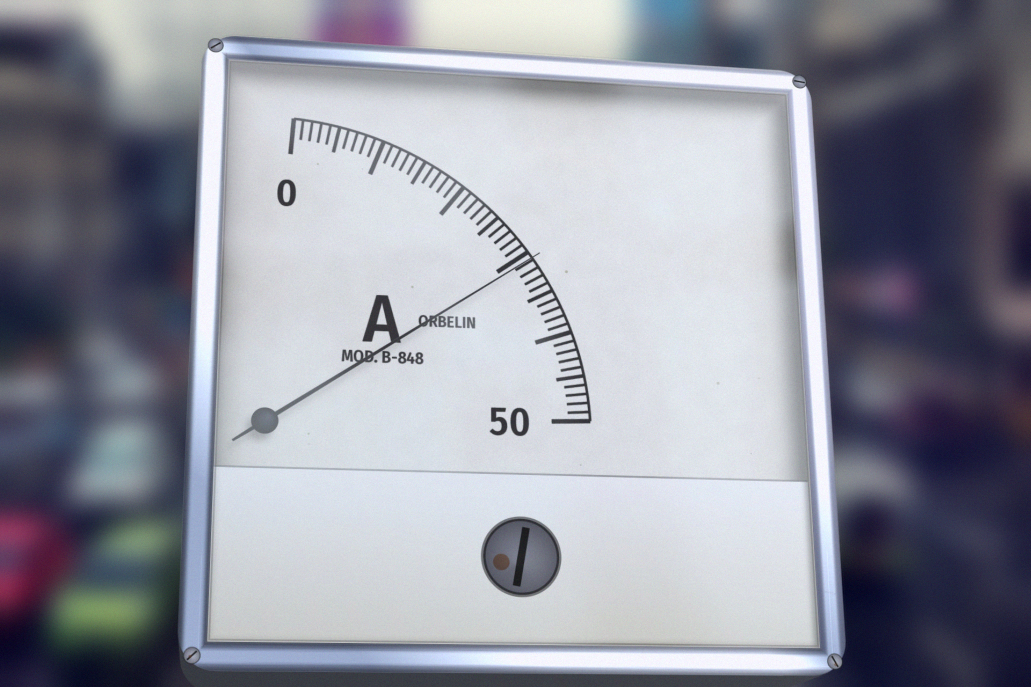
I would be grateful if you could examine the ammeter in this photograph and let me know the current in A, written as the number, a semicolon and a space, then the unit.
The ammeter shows 31; A
